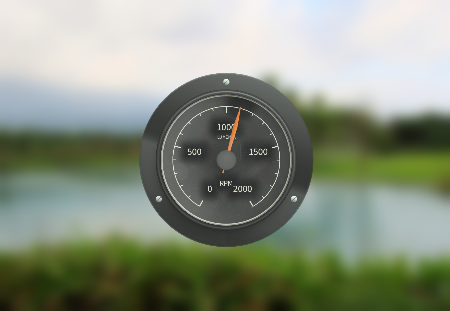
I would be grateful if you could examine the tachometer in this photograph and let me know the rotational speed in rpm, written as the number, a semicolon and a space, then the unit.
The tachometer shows 1100; rpm
